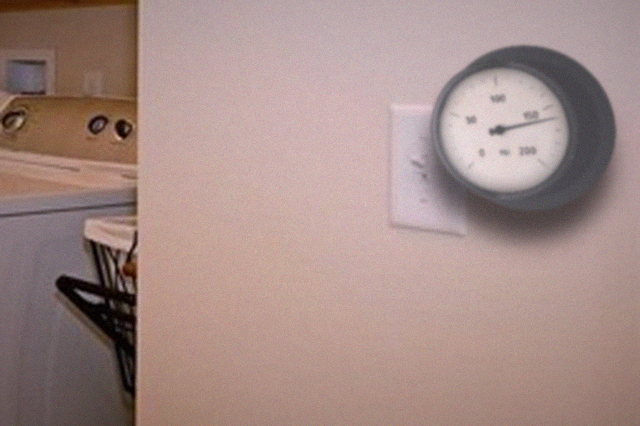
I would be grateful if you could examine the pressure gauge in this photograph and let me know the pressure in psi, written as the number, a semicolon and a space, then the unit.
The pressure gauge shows 160; psi
